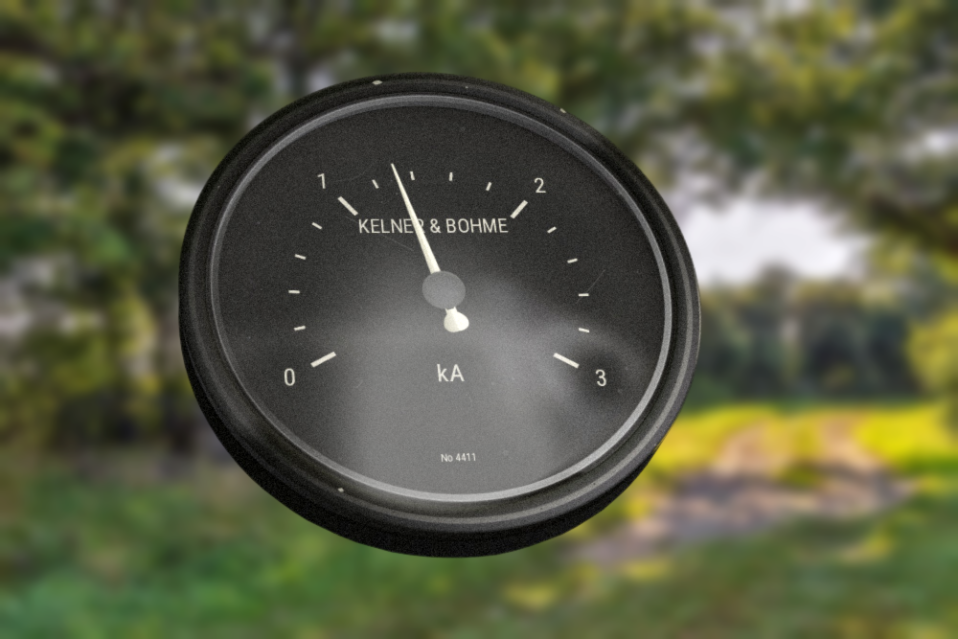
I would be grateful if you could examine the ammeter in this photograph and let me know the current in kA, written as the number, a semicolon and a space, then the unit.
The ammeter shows 1.3; kA
